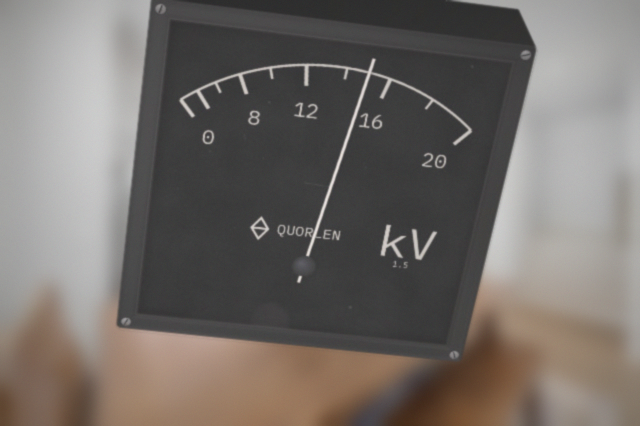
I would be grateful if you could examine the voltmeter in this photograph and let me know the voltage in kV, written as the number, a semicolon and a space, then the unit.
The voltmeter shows 15; kV
